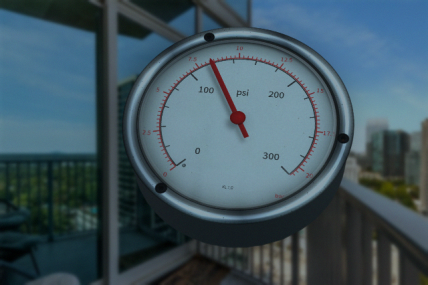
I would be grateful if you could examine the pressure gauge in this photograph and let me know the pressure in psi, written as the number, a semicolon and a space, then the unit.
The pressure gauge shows 120; psi
